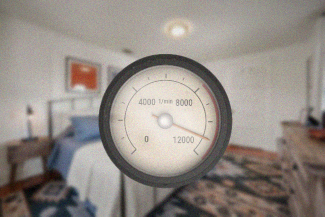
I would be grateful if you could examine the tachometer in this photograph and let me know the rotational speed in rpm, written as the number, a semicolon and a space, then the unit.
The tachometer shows 11000; rpm
